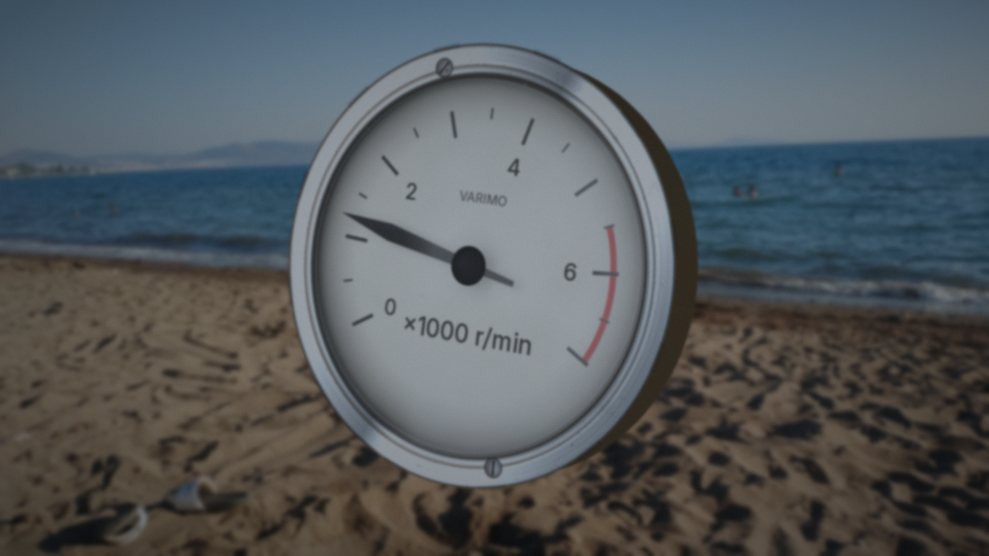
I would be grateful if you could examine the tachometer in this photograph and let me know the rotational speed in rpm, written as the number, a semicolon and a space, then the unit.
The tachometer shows 1250; rpm
